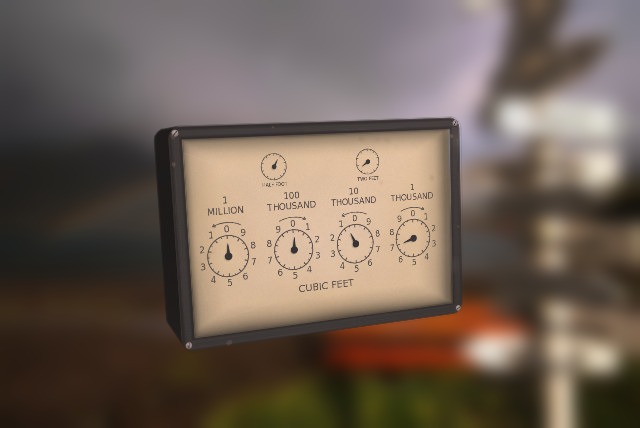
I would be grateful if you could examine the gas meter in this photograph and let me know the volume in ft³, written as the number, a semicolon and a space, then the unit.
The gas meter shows 700; ft³
